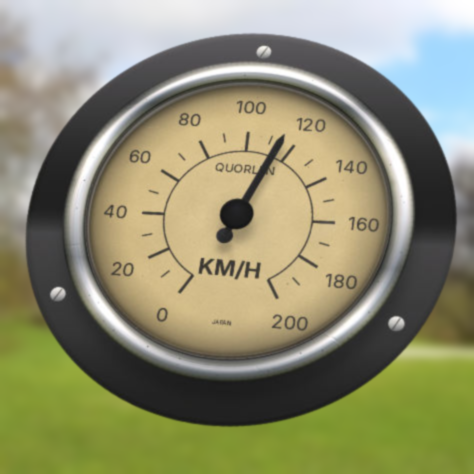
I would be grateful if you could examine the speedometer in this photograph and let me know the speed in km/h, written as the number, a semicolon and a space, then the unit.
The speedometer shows 115; km/h
